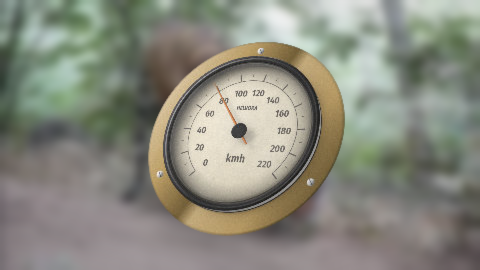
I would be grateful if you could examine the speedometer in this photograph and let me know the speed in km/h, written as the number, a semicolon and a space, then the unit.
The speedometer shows 80; km/h
